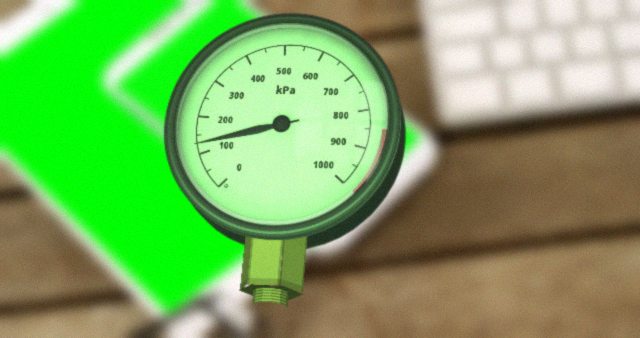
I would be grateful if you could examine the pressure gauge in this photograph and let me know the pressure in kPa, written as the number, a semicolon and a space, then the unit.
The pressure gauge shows 125; kPa
